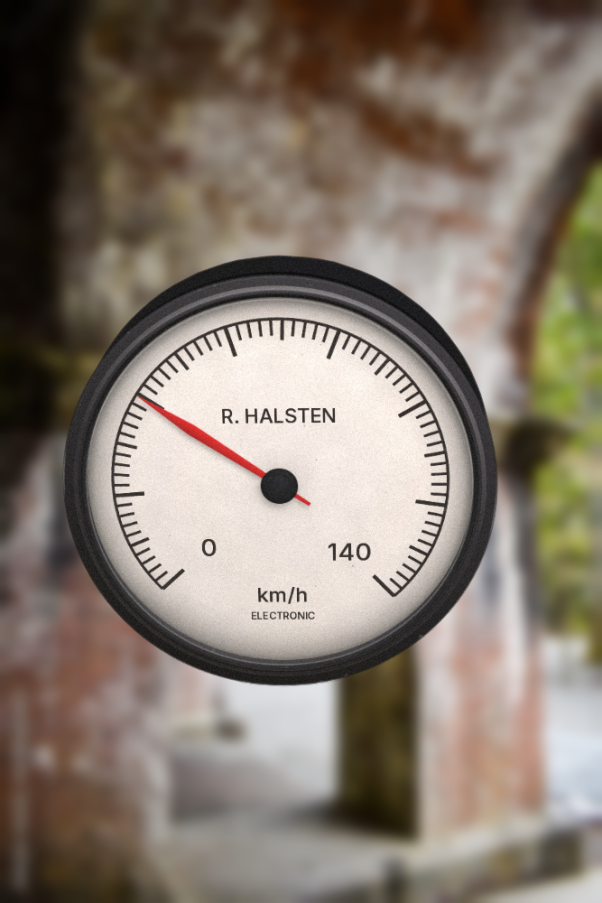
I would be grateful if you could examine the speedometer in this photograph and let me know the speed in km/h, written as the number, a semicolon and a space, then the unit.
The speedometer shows 40; km/h
